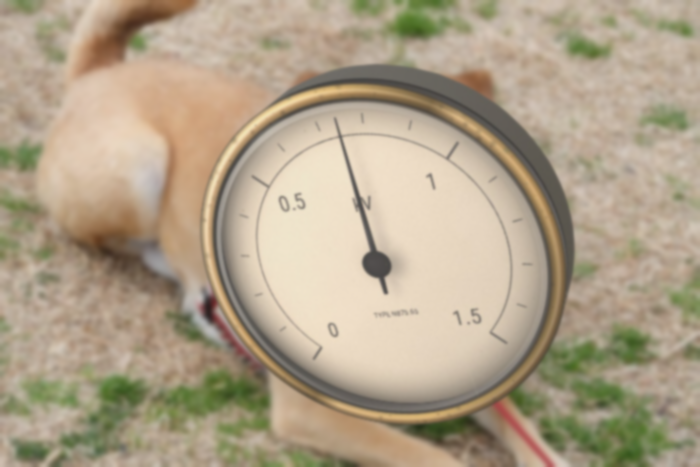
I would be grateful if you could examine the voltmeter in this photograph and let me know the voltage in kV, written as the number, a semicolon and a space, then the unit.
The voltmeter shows 0.75; kV
